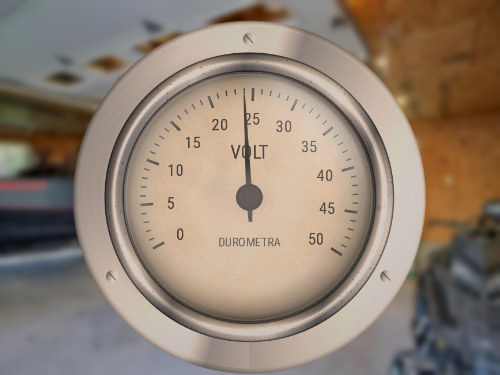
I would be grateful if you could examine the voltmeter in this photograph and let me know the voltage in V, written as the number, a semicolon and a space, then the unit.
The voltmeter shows 24; V
